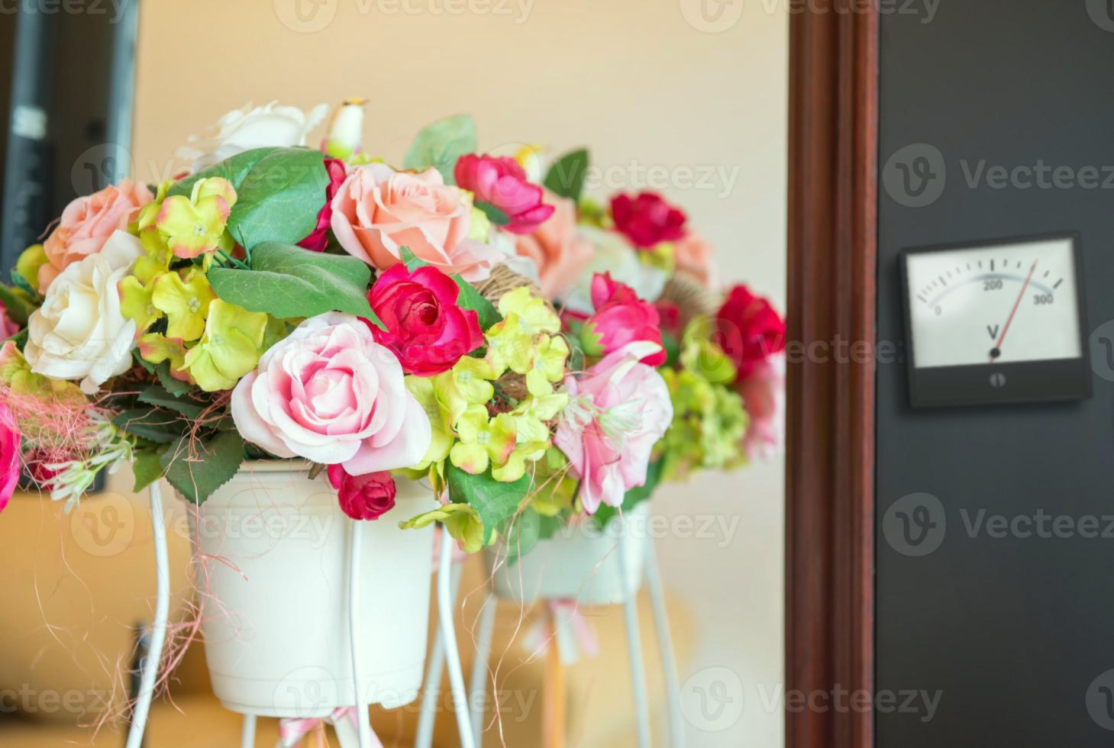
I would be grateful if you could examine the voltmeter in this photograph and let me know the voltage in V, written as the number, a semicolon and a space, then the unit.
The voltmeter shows 260; V
